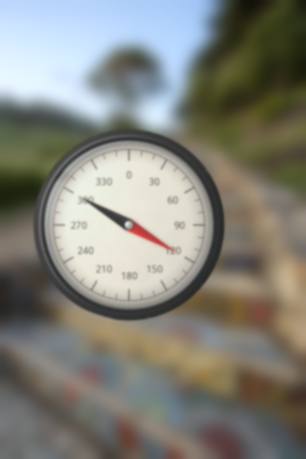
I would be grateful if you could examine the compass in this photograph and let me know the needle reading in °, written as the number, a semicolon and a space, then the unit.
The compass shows 120; °
